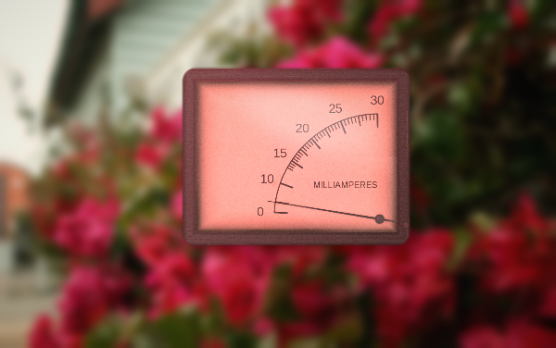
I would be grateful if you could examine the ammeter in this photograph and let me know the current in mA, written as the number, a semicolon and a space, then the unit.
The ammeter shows 5; mA
